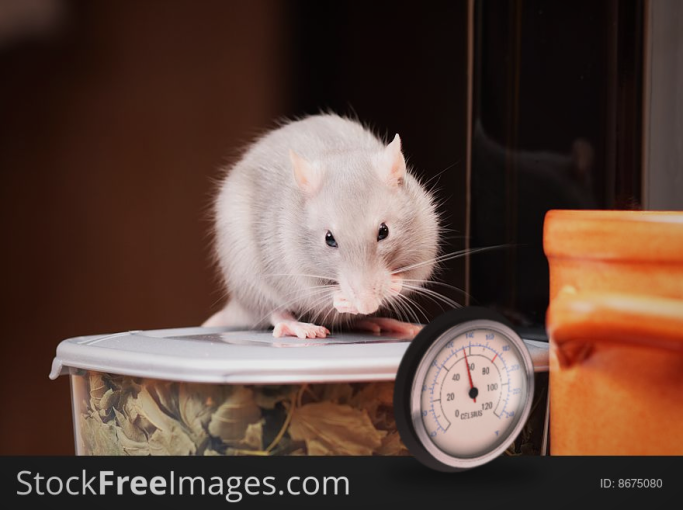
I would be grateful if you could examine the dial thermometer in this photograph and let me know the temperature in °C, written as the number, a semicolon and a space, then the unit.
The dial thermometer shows 55; °C
